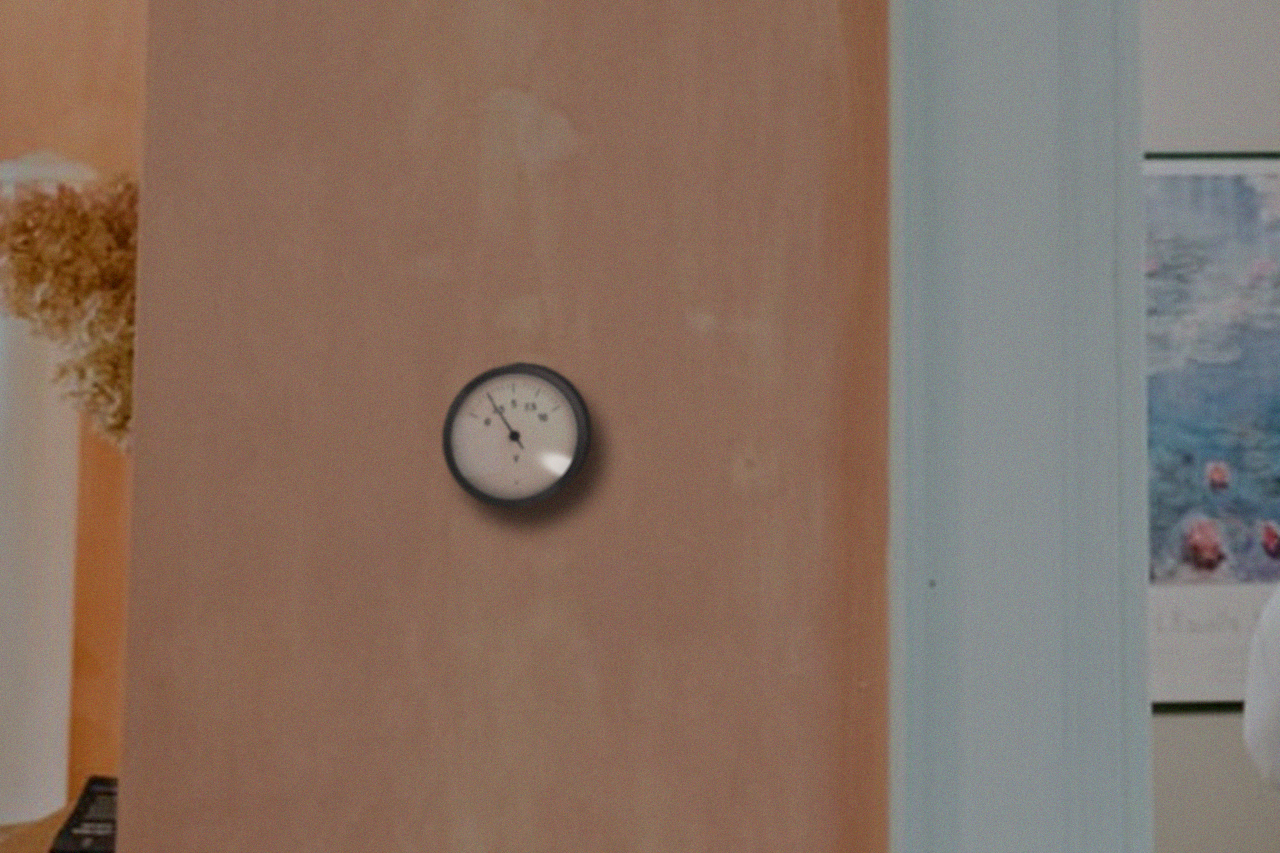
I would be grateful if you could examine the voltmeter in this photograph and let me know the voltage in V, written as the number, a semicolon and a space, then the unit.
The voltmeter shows 2.5; V
